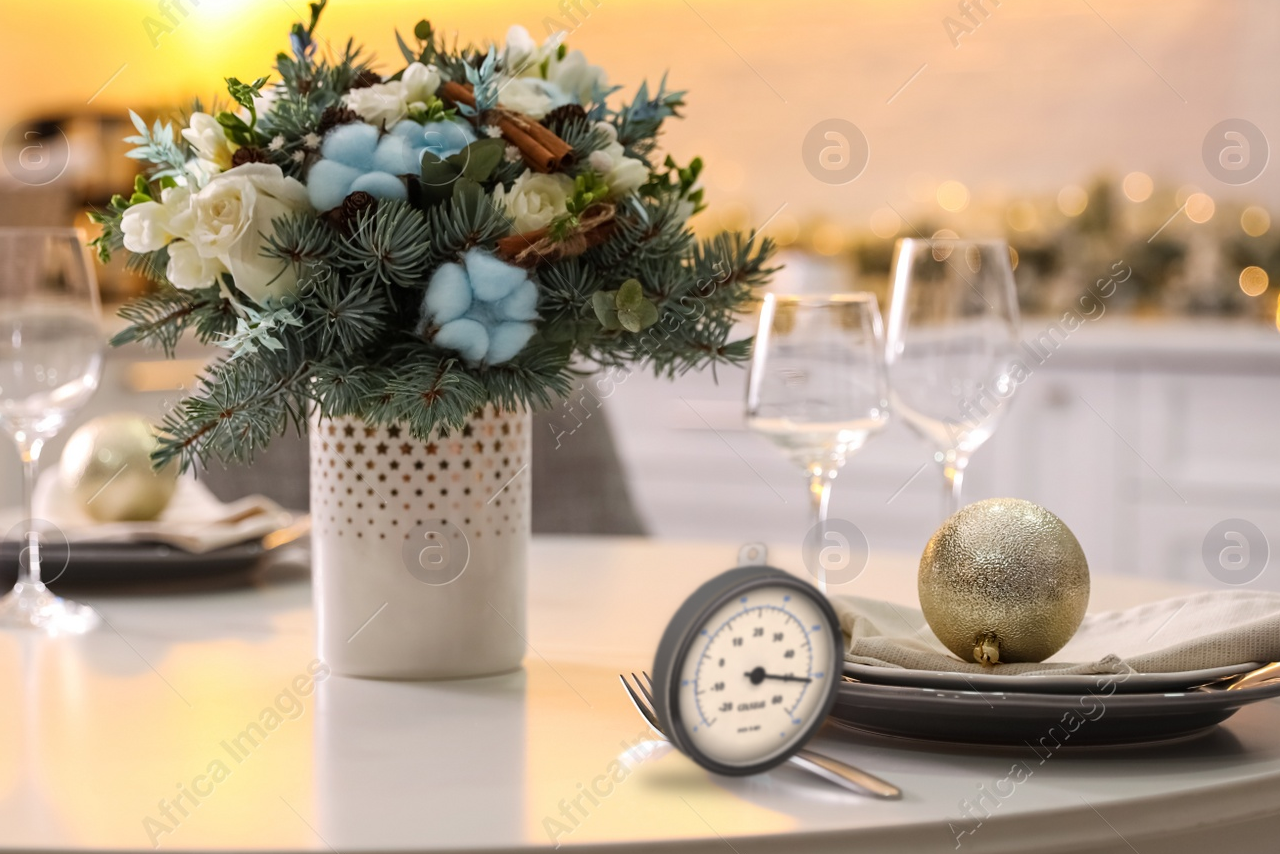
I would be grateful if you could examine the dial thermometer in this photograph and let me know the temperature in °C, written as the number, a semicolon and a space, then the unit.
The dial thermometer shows 50; °C
